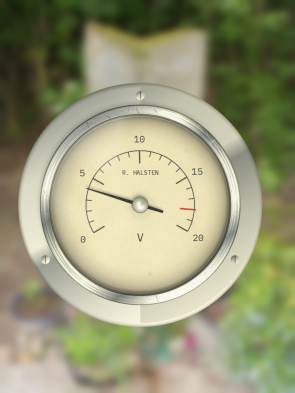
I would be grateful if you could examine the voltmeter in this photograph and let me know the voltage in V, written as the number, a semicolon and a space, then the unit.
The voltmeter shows 4; V
